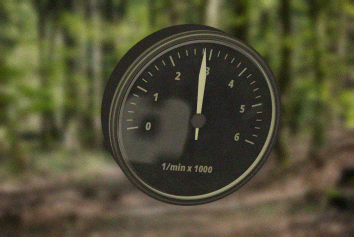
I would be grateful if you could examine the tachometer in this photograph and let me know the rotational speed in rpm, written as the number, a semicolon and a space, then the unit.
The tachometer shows 2800; rpm
